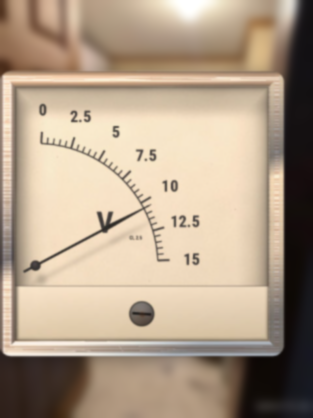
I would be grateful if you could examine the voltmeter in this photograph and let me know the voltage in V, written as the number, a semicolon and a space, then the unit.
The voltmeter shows 10.5; V
